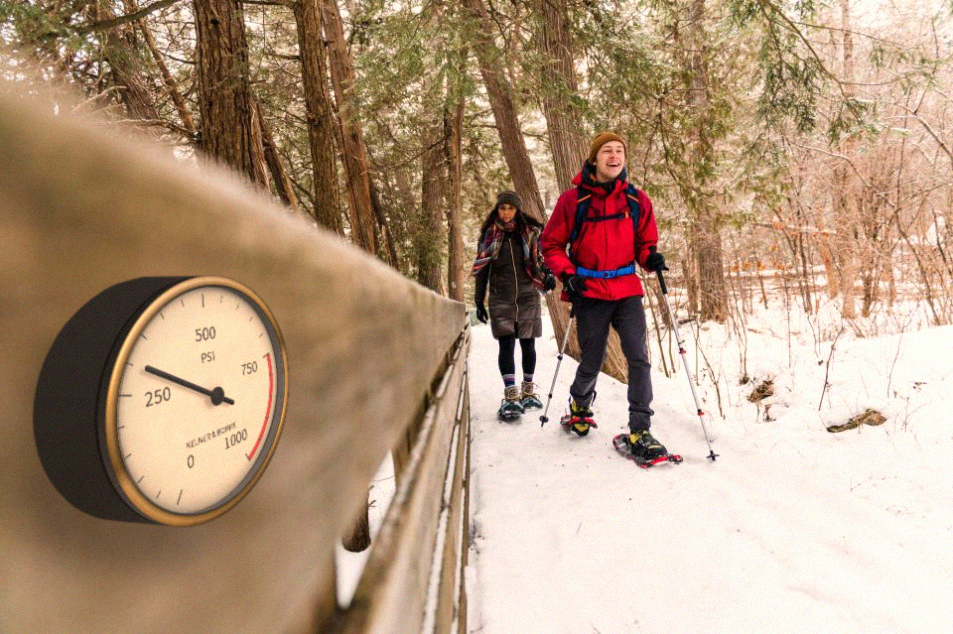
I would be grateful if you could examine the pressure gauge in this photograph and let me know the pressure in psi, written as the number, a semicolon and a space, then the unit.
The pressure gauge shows 300; psi
